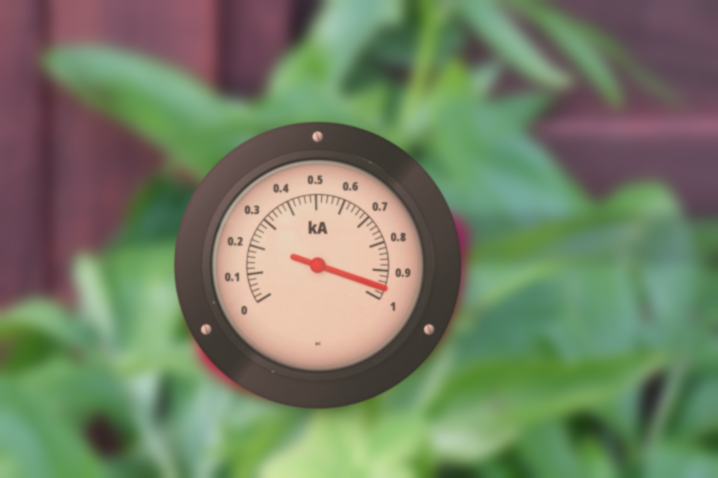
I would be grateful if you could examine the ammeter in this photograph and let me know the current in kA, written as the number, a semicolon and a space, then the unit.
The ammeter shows 0.96; kA
